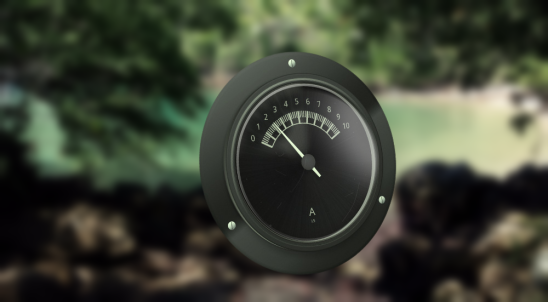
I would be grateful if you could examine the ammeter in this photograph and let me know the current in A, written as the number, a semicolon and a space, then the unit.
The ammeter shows 2; A
